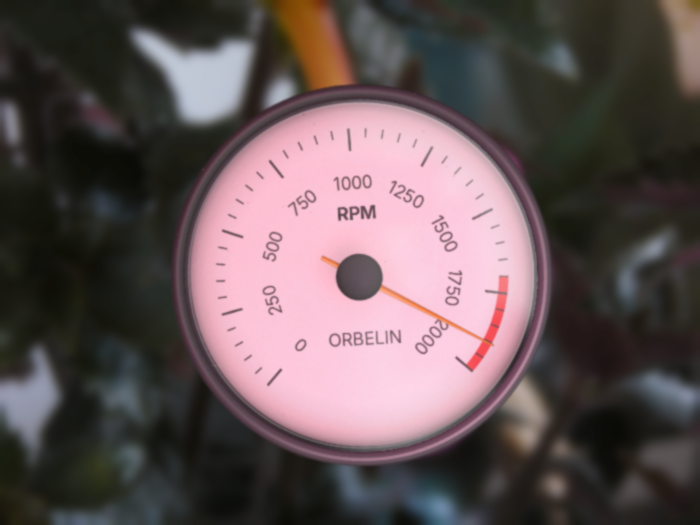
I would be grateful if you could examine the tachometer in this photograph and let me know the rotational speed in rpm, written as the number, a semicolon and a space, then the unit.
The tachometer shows 1900; rpm
